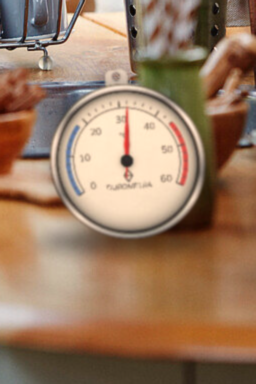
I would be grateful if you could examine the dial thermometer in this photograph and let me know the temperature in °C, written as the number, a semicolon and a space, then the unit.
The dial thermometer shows 32; °C
